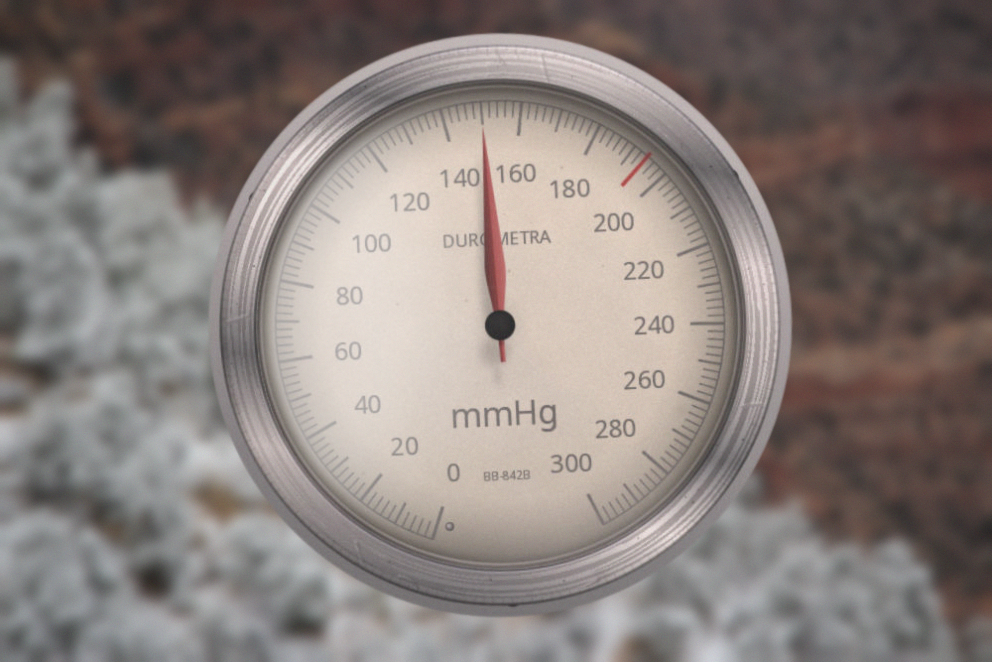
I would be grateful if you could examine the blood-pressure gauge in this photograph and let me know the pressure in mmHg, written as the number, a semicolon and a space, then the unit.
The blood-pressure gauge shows 150; mmHg
